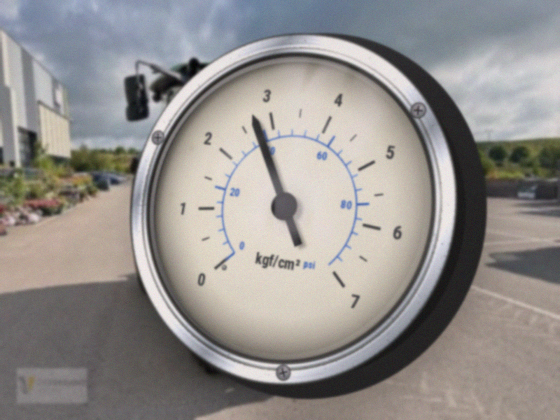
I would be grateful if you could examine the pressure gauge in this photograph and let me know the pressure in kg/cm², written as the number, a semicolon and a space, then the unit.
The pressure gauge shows 2.75; kg/cm²
